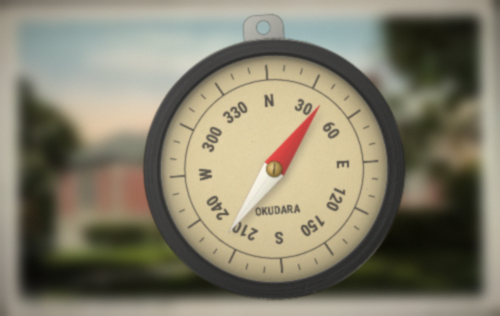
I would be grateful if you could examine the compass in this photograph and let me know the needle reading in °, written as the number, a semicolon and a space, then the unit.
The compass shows 40; °
